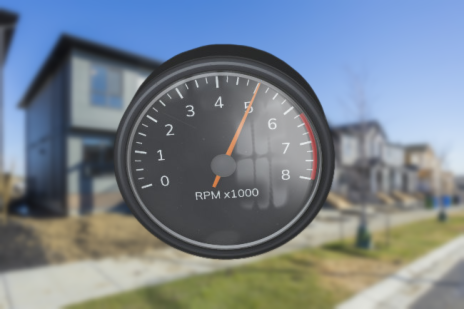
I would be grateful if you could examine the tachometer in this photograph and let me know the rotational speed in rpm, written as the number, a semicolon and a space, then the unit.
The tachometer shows 5000; rpm
